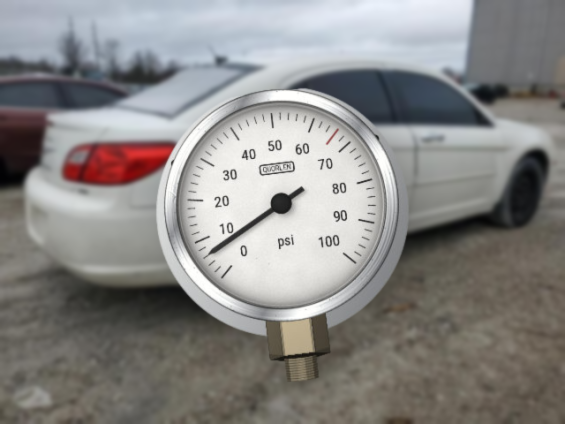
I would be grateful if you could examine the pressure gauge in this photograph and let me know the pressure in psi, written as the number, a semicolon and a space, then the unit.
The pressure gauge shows 6; psi
